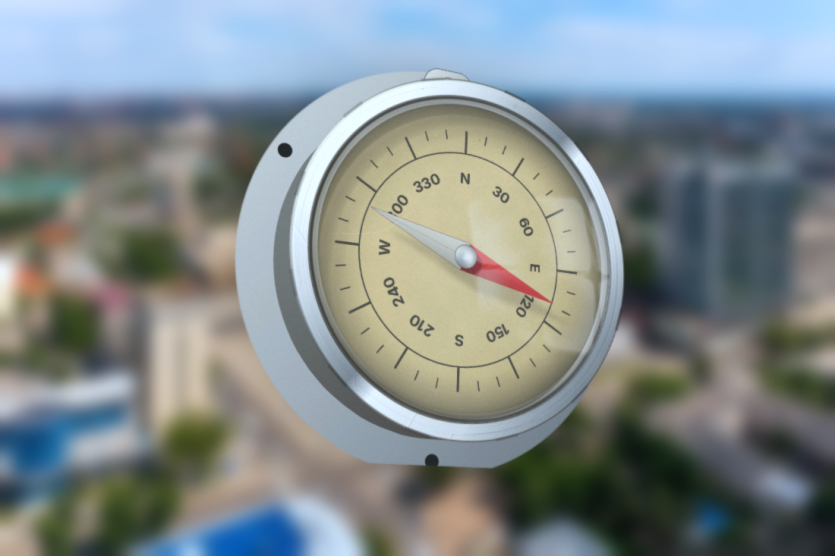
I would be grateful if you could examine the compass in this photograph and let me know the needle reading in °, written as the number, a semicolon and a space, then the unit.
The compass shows 110; °
